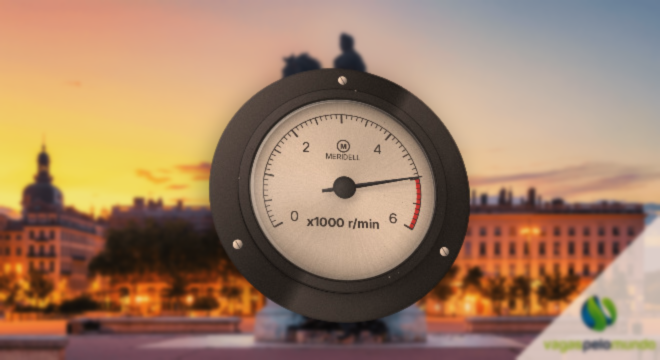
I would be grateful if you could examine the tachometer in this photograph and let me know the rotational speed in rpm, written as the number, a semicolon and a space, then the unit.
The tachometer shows 5000; rpm
